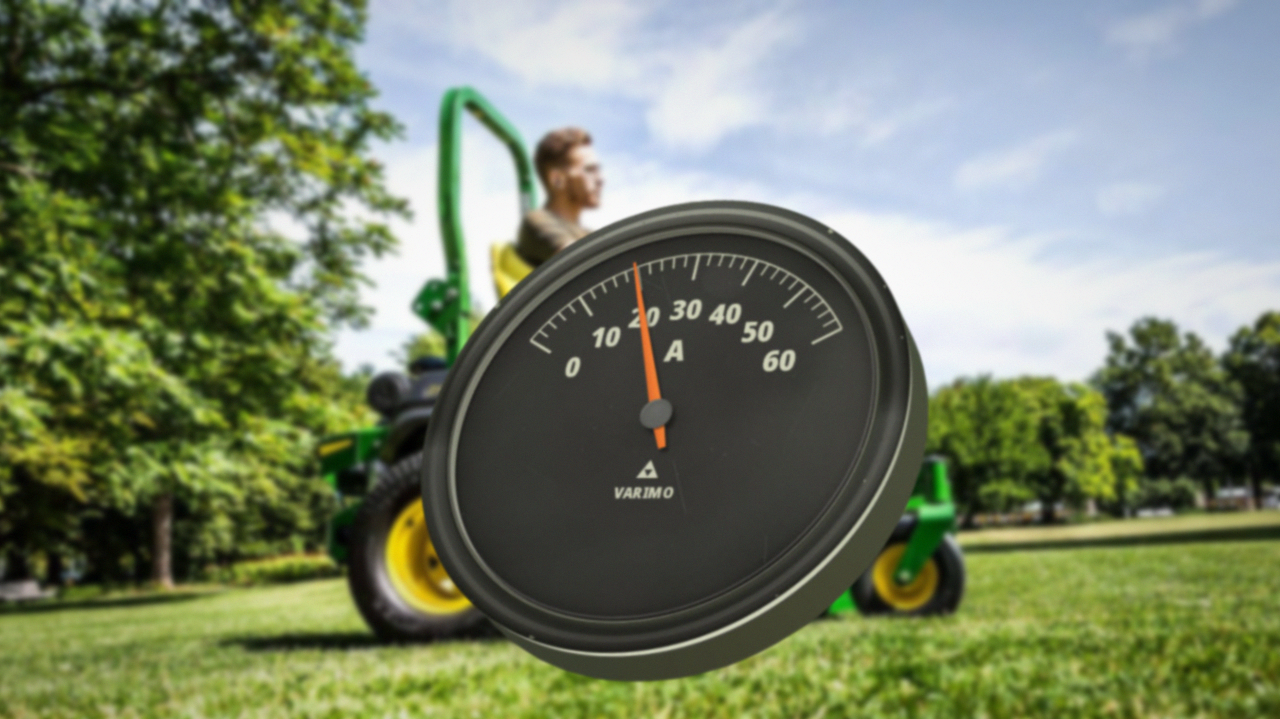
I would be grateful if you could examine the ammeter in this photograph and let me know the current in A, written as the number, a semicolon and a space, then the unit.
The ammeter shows 20; A
